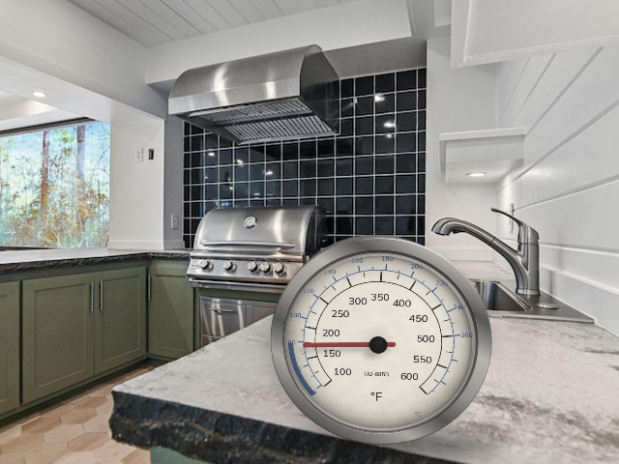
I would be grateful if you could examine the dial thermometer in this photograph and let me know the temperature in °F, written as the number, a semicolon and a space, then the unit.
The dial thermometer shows 175; °F
